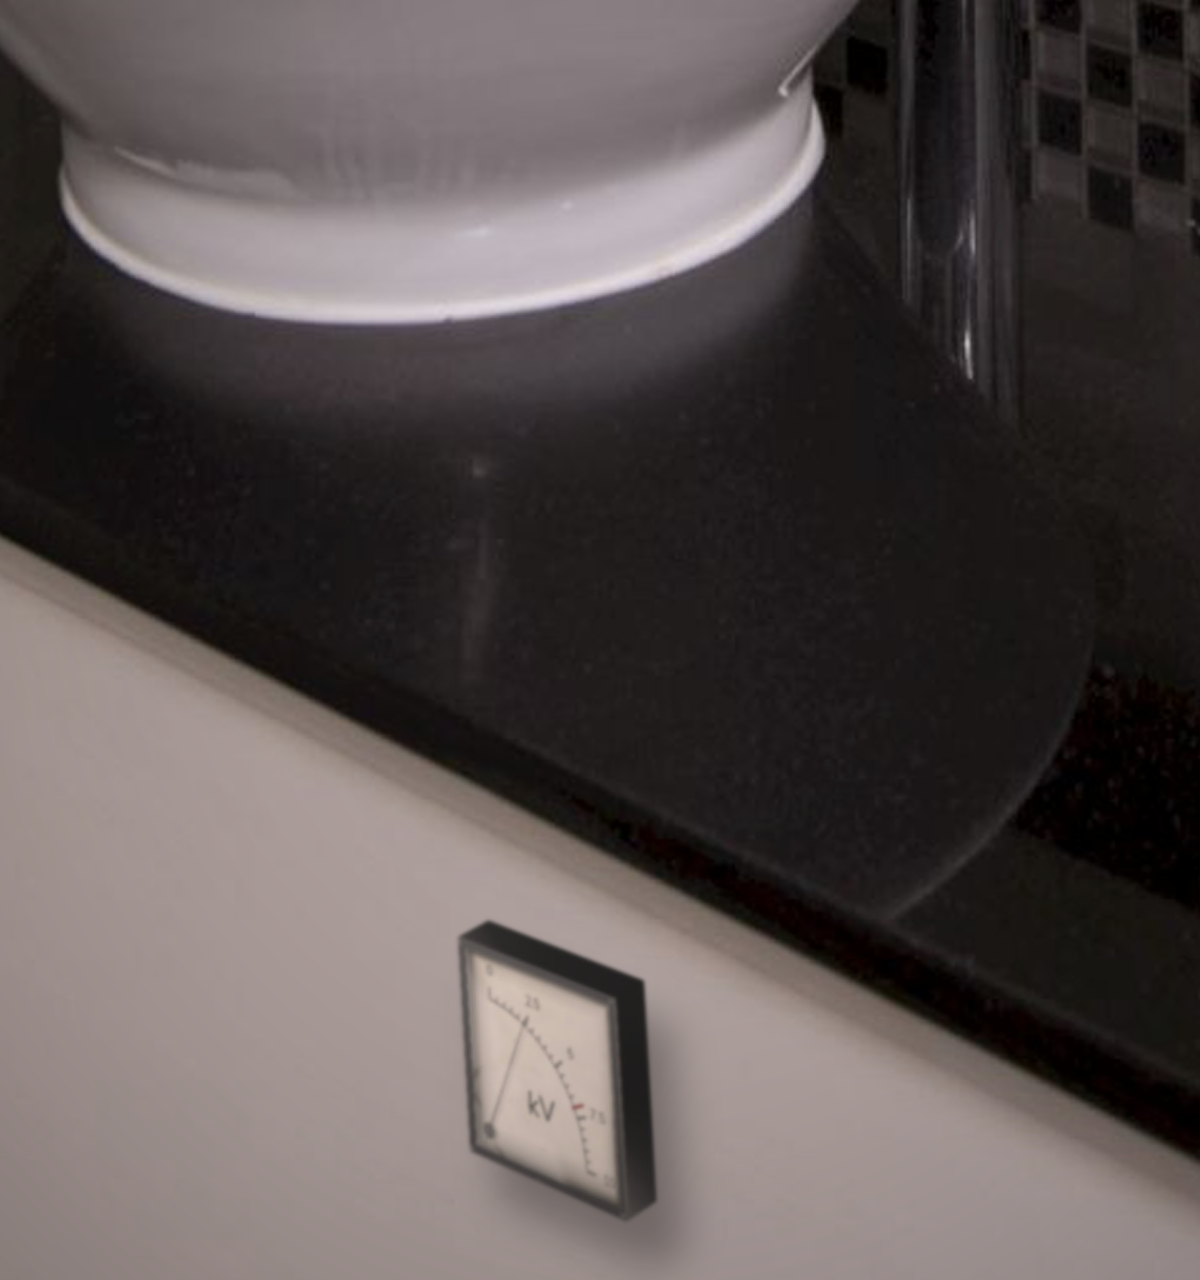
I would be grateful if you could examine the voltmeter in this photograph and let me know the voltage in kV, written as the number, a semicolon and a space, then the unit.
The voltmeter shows 2.5; kV
